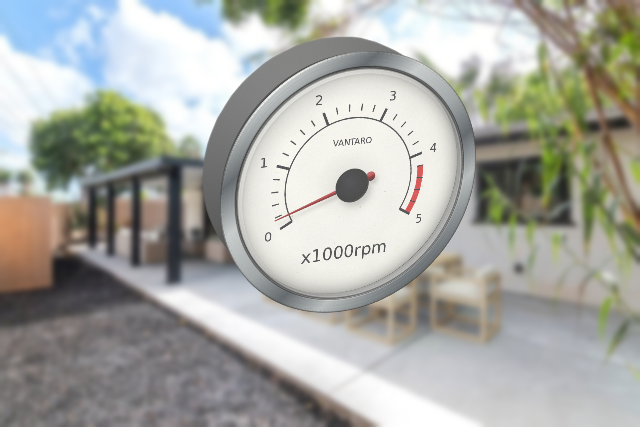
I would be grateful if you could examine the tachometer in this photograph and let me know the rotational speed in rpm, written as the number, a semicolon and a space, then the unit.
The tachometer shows 200; rpm
